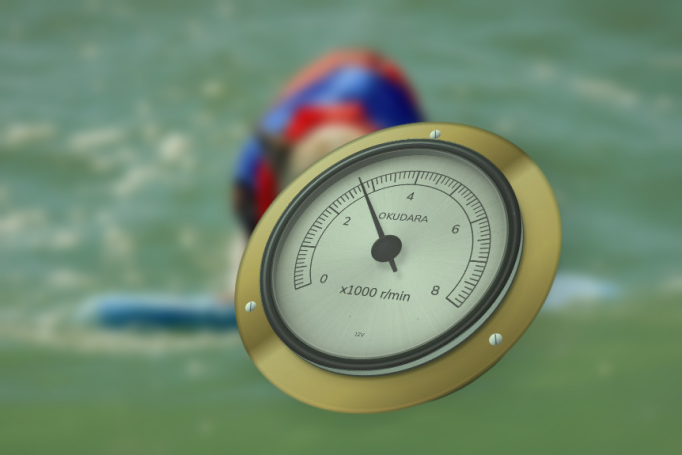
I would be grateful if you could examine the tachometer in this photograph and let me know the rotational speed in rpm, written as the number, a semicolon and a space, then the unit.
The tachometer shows 2800; rpm
